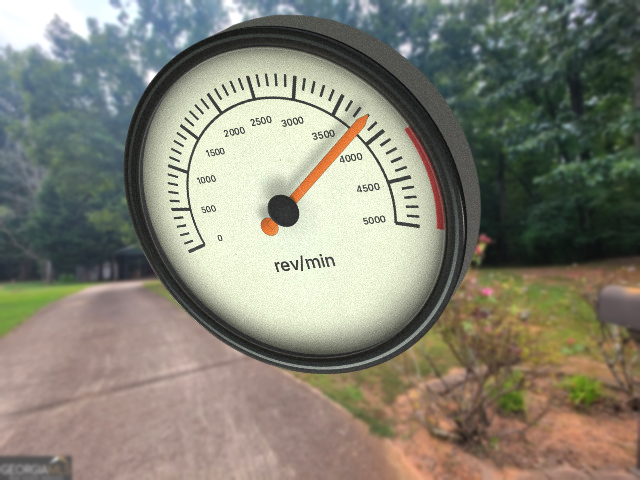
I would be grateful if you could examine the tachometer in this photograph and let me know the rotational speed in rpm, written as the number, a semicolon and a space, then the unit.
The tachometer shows 3800; rpm
